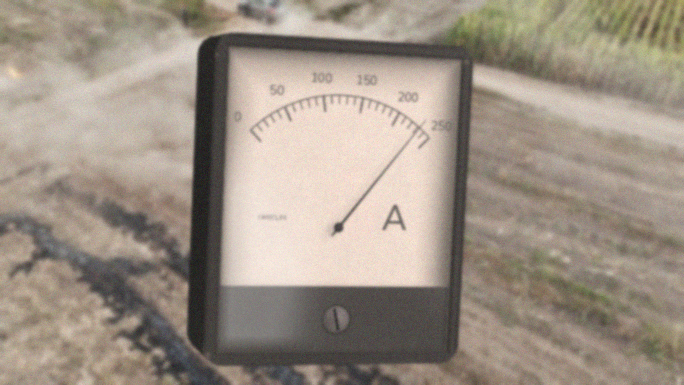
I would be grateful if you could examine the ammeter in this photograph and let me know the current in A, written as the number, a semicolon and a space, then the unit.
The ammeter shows 230; A
